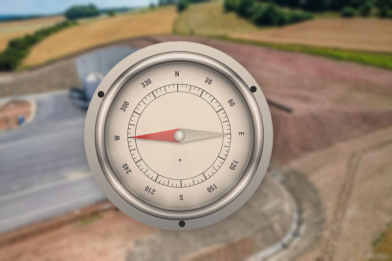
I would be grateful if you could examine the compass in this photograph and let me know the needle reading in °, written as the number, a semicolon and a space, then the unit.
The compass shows 270; °
